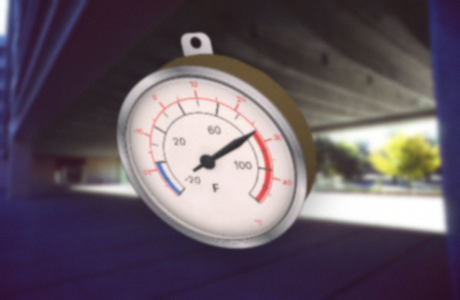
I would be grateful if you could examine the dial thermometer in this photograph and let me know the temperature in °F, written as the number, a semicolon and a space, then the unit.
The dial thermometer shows 80; °F
